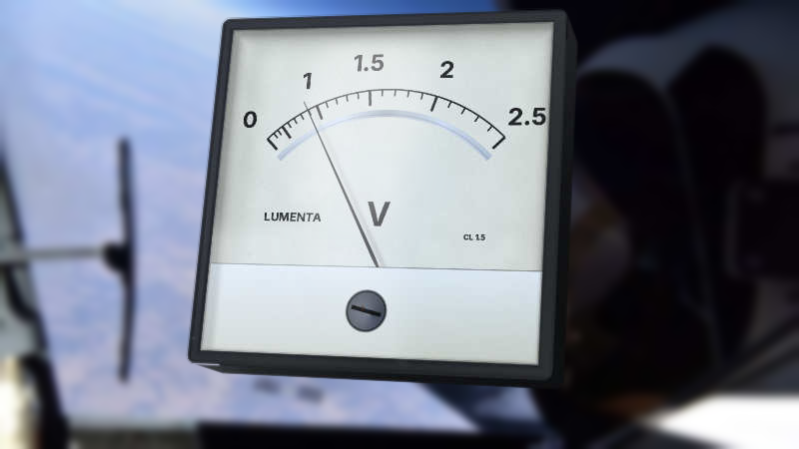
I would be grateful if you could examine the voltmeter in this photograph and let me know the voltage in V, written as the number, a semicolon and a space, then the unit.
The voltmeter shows 0.9; V
